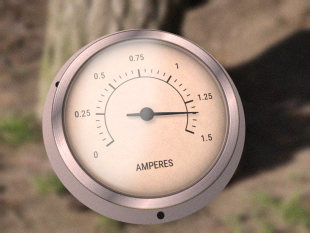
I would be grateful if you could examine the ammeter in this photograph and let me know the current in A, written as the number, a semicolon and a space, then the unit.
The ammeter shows 1.35; A
